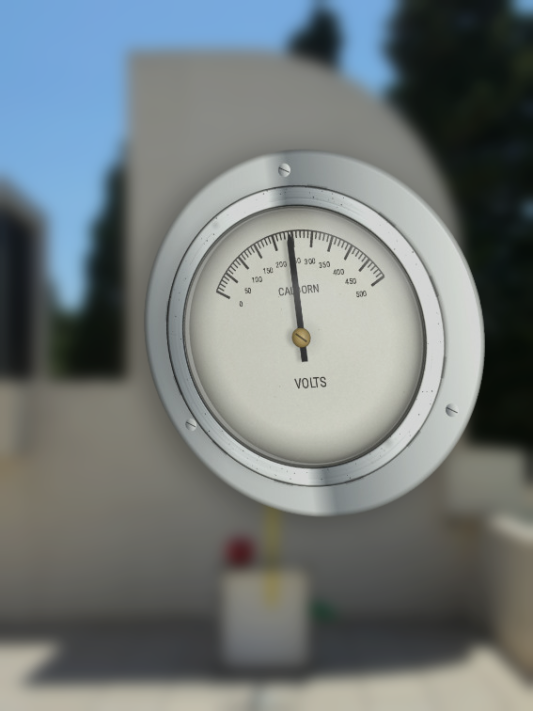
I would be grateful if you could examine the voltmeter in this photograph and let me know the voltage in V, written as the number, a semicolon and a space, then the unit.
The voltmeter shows 250; V
